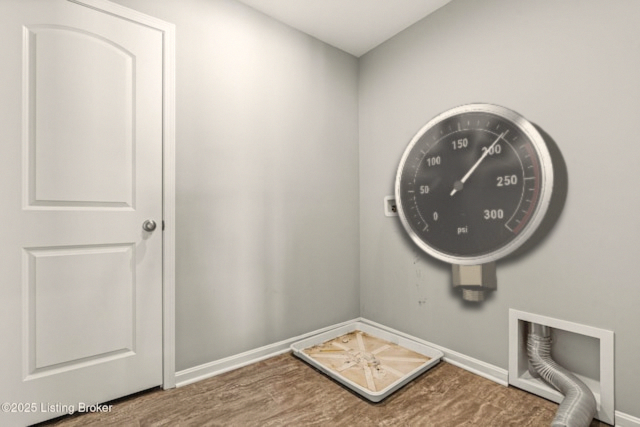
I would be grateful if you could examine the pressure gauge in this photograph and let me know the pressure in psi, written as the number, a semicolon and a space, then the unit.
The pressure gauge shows 200; psi
